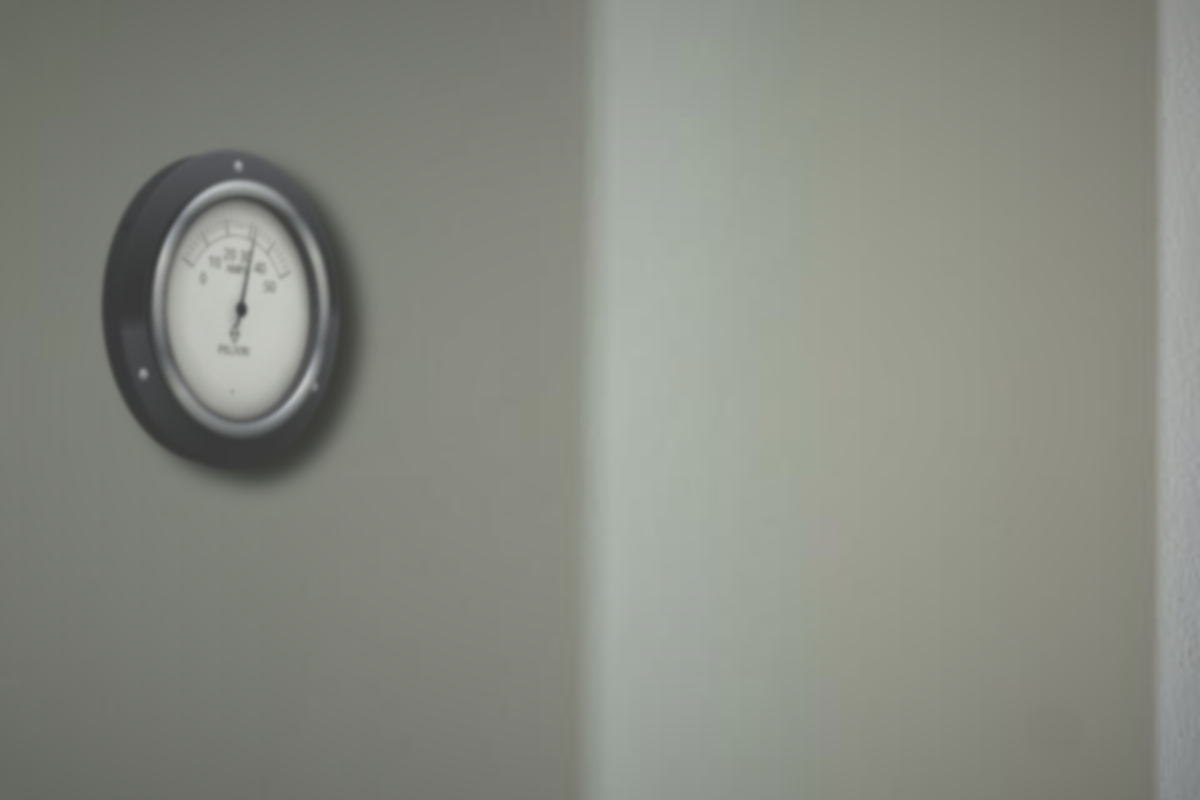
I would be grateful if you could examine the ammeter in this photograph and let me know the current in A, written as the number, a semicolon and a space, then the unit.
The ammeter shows 30; A
